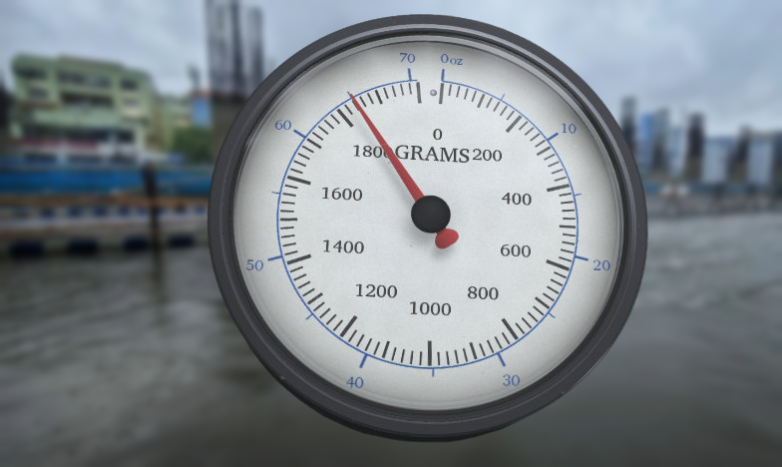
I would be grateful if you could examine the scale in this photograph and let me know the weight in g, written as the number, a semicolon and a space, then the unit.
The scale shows 1840; g
